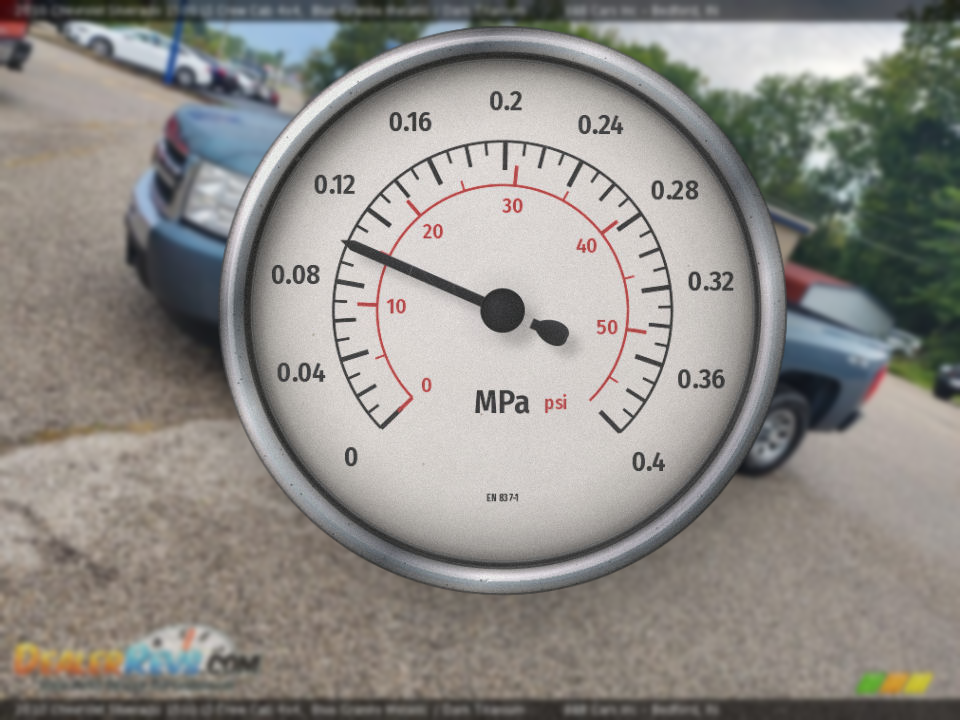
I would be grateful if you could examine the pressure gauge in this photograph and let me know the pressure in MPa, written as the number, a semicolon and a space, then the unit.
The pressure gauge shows 0.1; MPa
